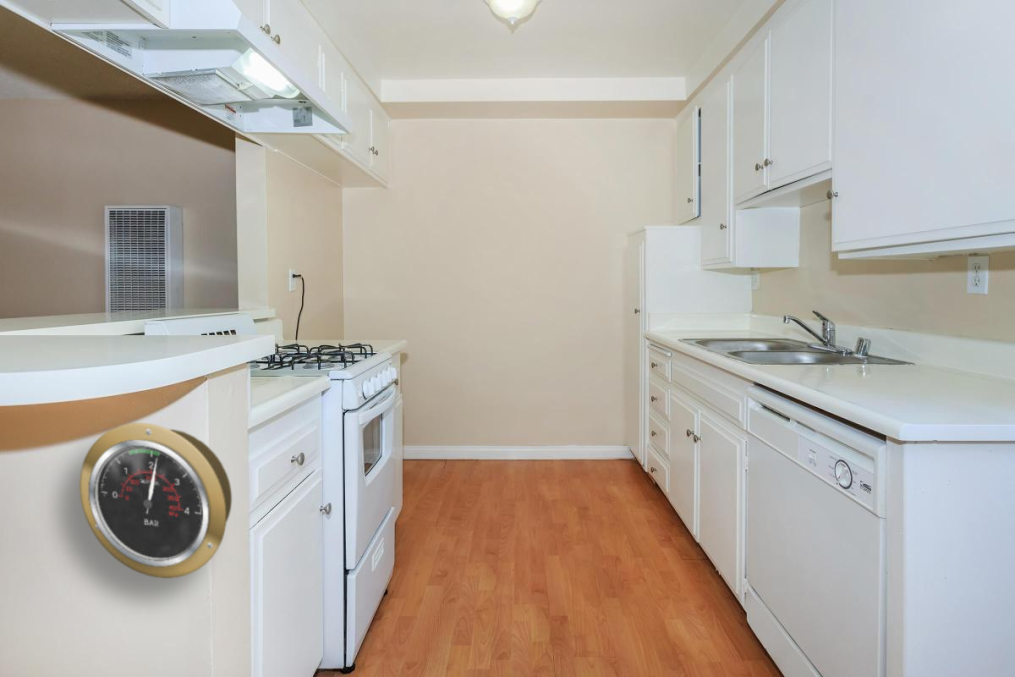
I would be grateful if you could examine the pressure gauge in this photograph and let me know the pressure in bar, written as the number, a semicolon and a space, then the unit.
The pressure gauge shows 2.2; bar
